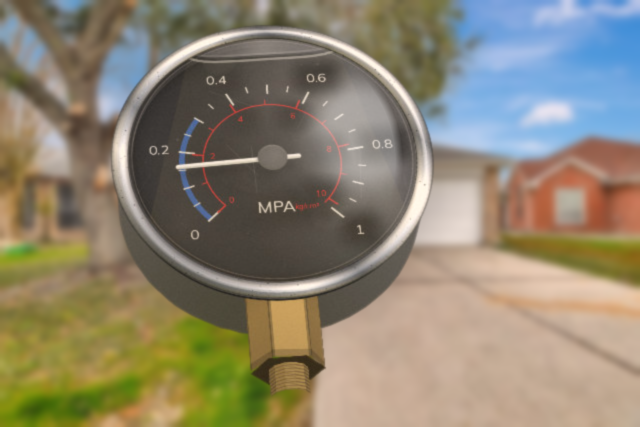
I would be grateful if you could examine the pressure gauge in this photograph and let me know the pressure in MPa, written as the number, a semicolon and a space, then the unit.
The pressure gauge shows 0.15; MPa
